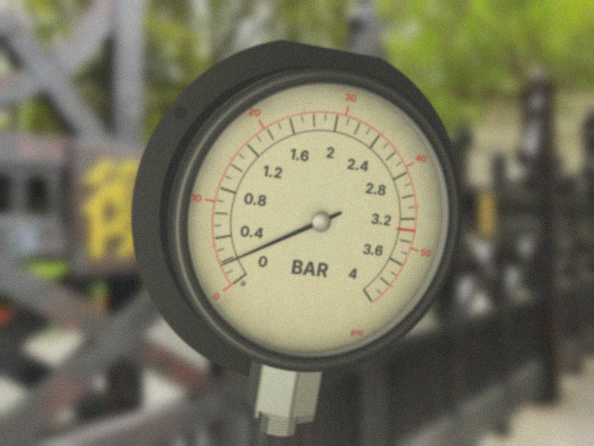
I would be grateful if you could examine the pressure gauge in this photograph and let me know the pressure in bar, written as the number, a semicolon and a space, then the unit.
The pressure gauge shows 0.2; bar
